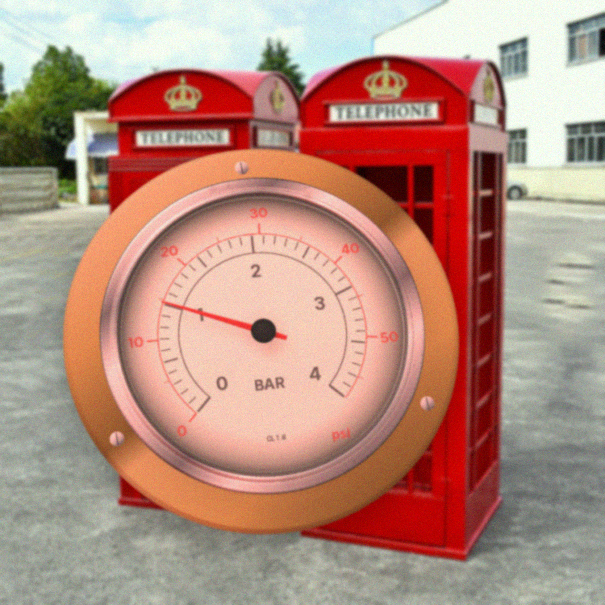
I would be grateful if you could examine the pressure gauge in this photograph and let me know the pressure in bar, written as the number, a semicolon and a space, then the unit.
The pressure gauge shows 1; bar
